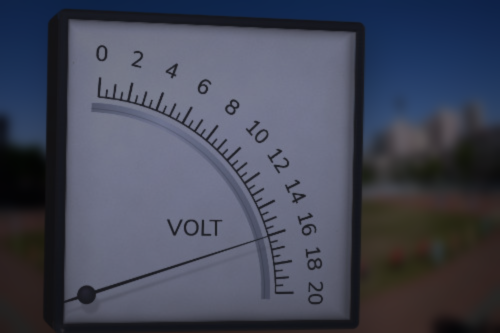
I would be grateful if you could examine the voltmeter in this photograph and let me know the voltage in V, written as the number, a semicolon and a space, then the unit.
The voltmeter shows 16; V
